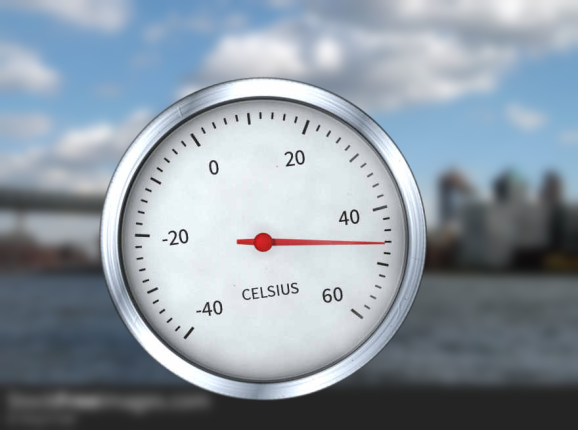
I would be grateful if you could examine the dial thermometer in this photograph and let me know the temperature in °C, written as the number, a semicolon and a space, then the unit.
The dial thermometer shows 46; °C
